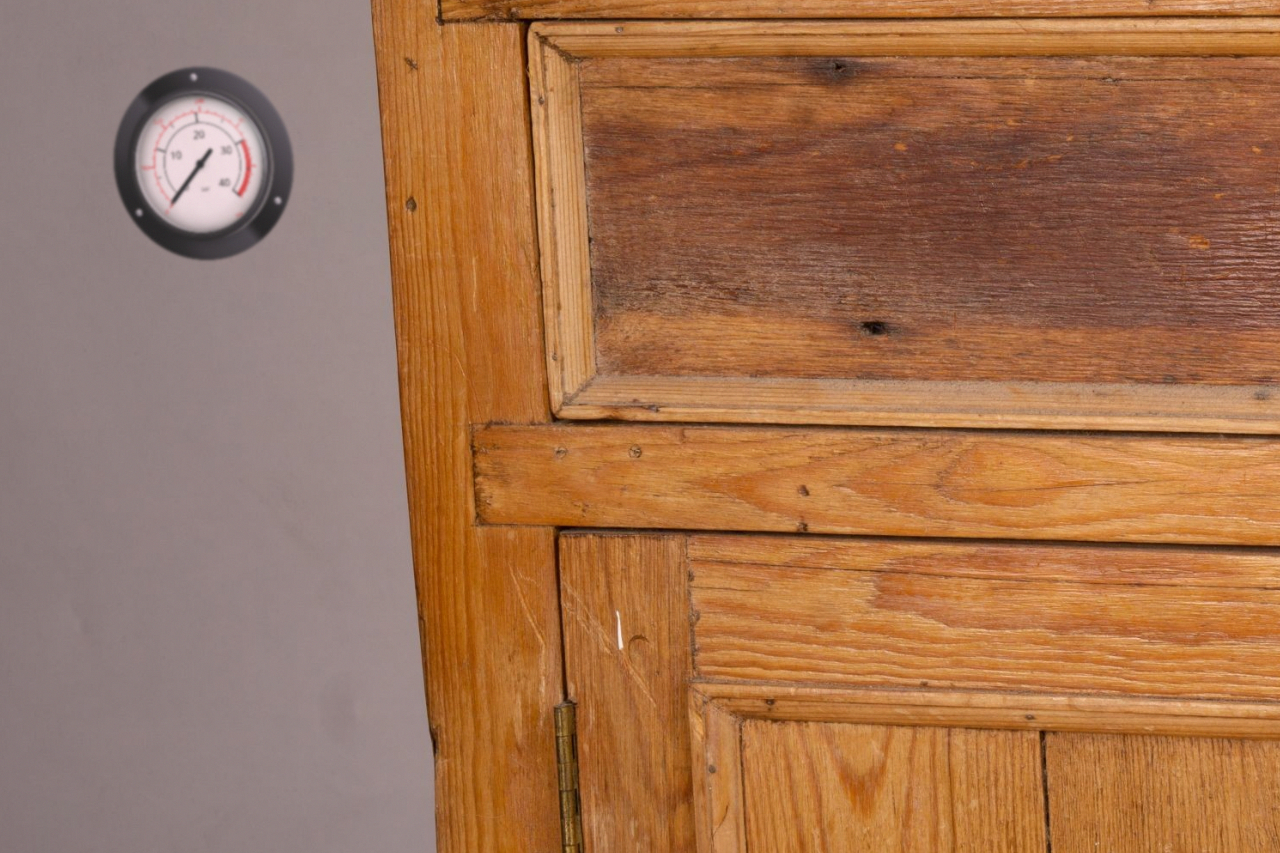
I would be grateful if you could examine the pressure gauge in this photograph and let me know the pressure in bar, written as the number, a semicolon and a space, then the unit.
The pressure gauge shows 0; bar
